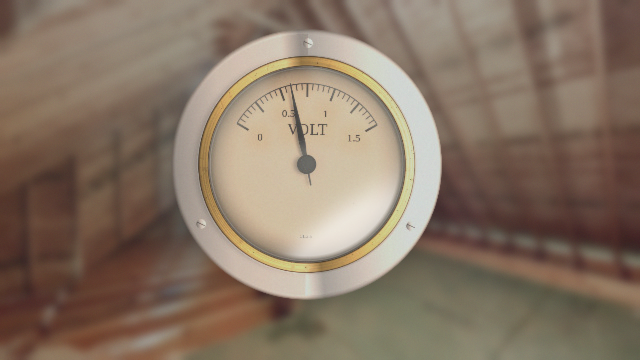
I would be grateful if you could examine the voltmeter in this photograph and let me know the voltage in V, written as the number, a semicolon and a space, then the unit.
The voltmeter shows 0.6; V
